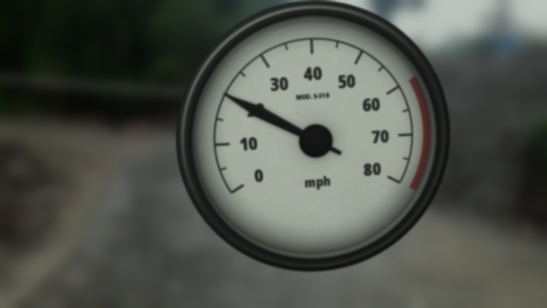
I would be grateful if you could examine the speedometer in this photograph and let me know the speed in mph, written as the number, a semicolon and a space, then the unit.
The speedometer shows 20; mph
